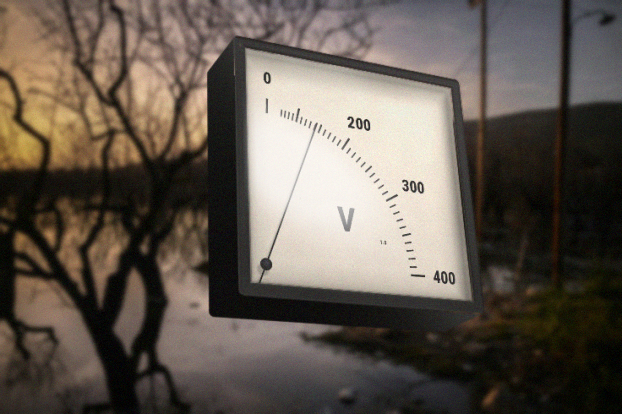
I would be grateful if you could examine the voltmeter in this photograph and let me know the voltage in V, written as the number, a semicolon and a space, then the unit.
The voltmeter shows 140; V
